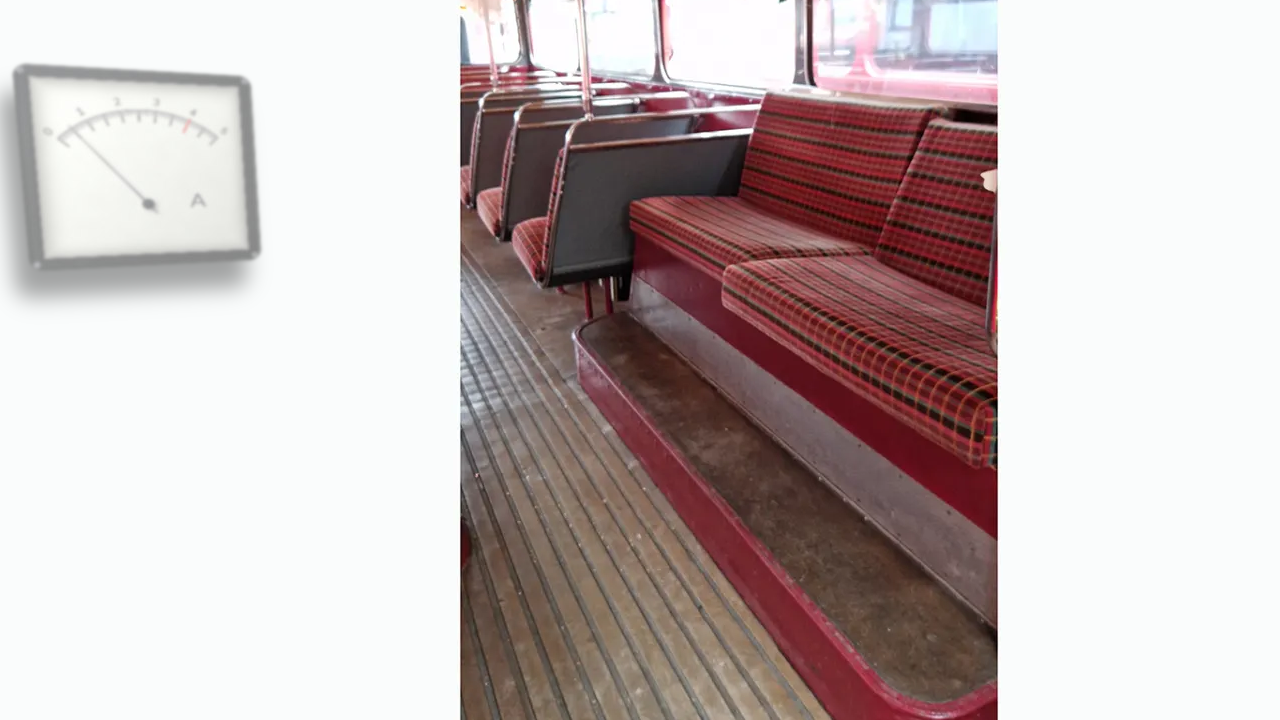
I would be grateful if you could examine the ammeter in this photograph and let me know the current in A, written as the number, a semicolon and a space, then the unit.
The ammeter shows 0.5; A
